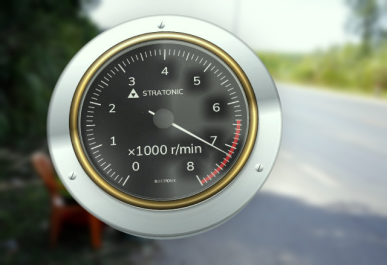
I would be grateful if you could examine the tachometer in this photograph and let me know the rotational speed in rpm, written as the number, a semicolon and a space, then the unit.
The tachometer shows 7200; rpm
